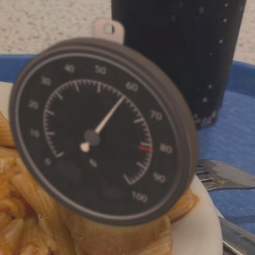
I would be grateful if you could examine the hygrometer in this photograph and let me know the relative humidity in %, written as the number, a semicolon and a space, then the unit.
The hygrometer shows 60; %
